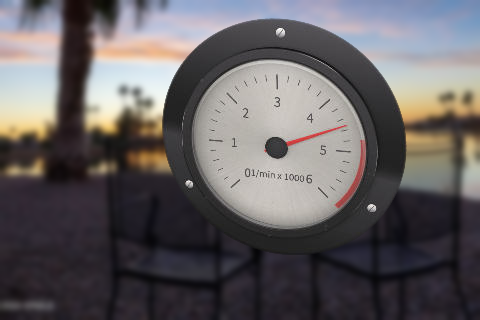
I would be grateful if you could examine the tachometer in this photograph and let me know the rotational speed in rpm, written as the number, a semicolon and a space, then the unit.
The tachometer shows 4500; rpm
